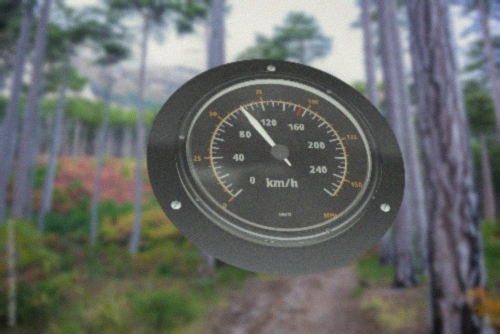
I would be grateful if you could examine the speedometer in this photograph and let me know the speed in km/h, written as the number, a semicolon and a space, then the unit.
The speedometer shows 100; km/h
